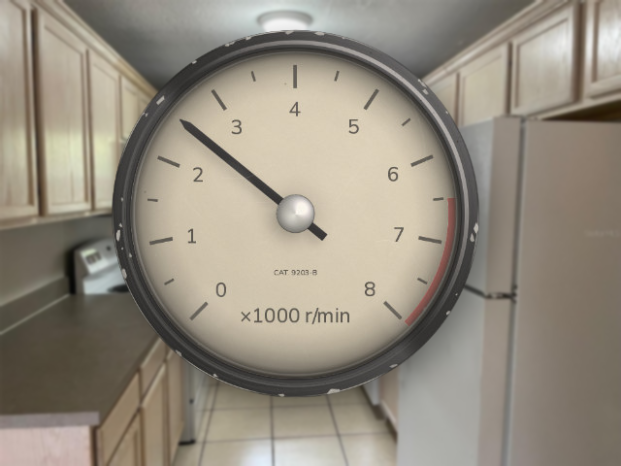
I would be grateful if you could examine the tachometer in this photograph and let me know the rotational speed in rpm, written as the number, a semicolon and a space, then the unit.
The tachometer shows 2500; rpm
